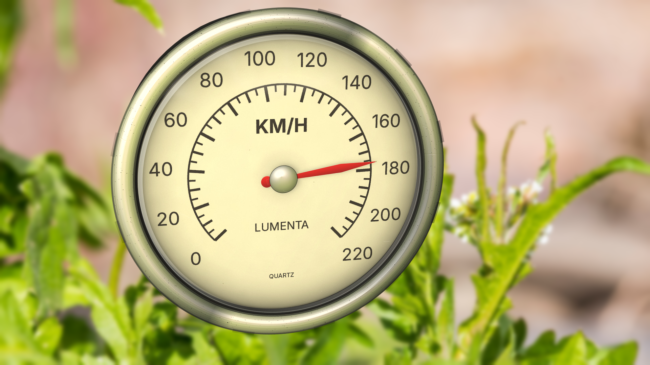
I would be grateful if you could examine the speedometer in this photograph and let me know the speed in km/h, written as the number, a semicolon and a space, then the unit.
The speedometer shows 175; km/h
